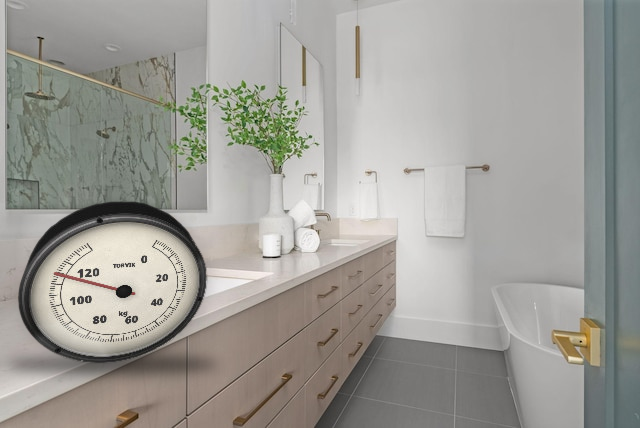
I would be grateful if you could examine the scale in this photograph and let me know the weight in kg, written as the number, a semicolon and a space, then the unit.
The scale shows 115; kg
